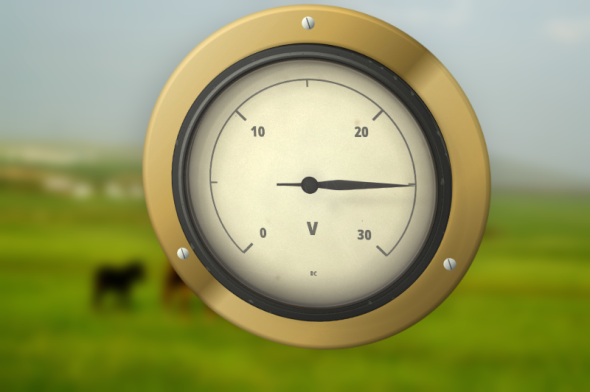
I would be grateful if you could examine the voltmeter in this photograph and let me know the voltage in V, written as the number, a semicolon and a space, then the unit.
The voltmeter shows 25; V
